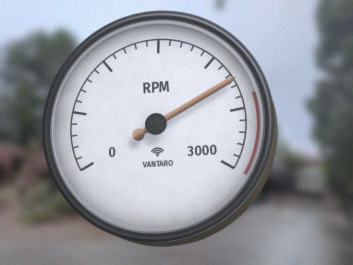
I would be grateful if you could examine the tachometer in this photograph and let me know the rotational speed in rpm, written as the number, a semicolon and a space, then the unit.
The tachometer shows 2250; rpm
